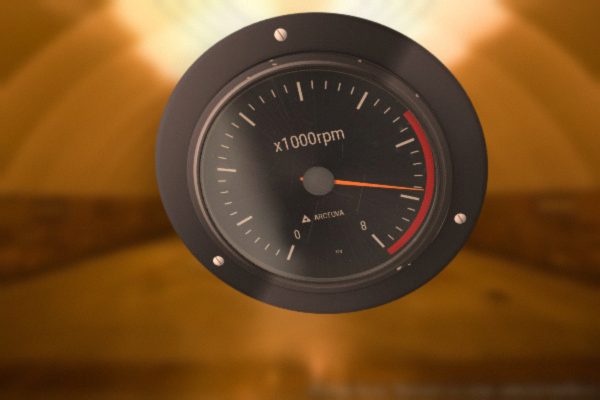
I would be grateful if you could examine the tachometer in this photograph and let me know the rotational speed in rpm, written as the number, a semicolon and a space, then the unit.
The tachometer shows 6800; rpm
